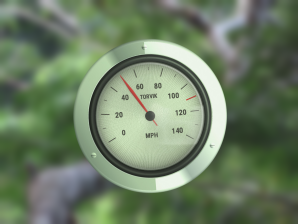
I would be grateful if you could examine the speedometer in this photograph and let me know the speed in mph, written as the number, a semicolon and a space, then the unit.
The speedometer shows 50; mph
